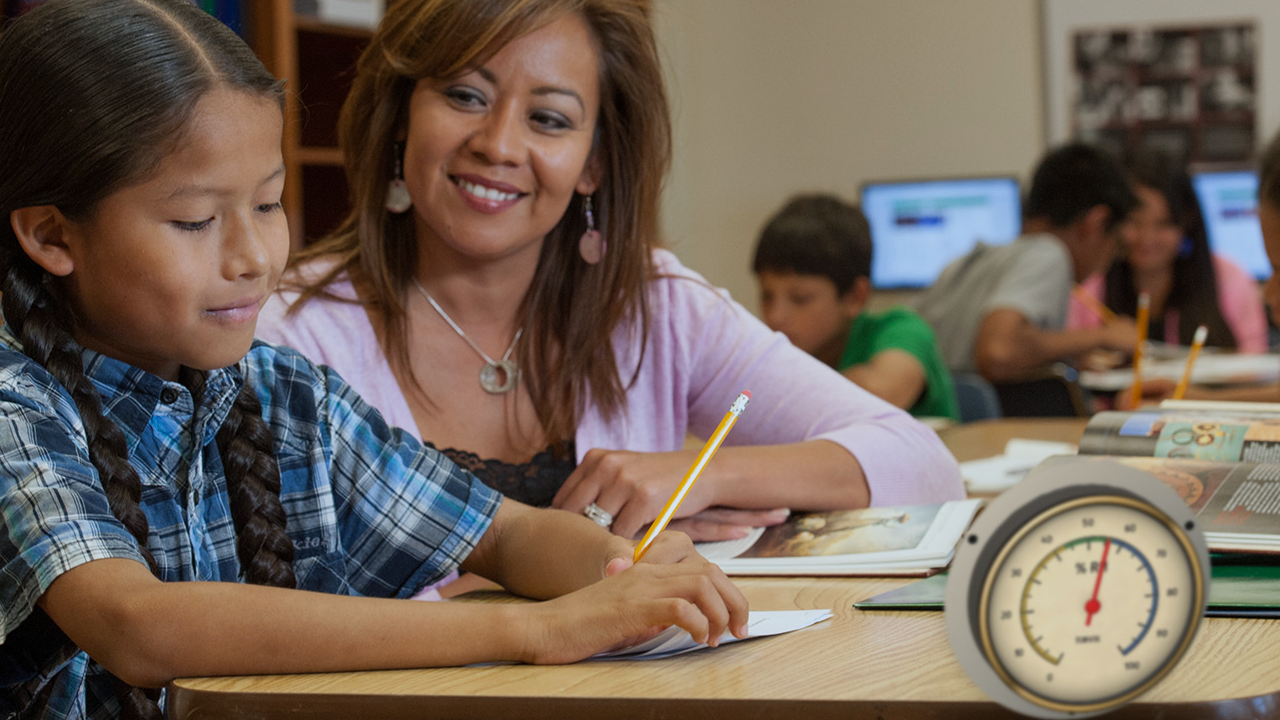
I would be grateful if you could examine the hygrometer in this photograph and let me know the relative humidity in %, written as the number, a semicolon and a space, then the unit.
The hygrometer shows 55; %
